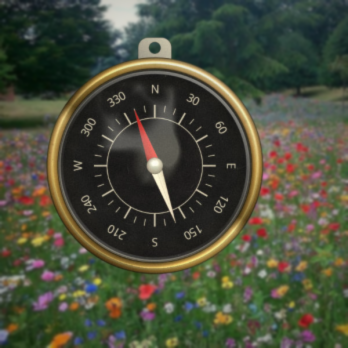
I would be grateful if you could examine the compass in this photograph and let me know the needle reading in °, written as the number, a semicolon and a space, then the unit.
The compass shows 340; °
